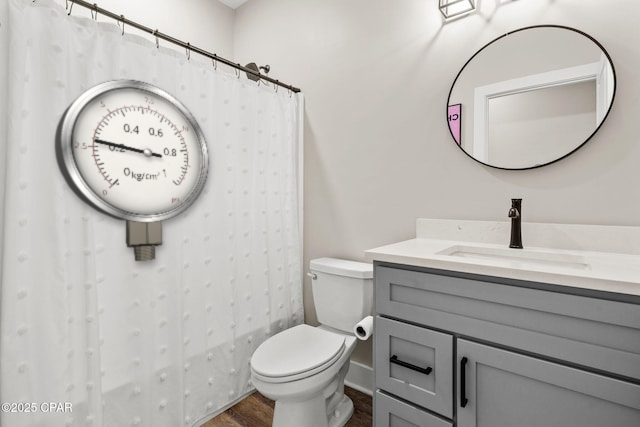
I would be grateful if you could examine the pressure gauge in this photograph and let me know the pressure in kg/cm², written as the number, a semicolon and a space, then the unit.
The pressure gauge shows 0.2; kg/cm²
